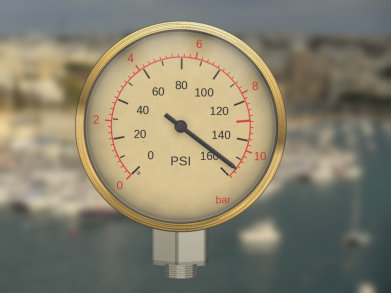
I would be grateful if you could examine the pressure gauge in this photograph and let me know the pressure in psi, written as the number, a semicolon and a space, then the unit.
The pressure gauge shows 155; psi
